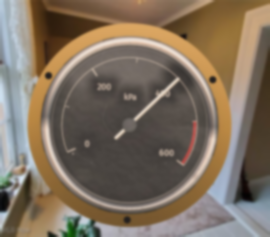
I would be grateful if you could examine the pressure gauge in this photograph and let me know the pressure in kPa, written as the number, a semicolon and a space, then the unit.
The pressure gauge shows 400; kPa
